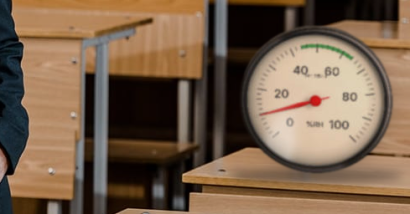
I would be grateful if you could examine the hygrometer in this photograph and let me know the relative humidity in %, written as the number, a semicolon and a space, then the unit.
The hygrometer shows 10; %
